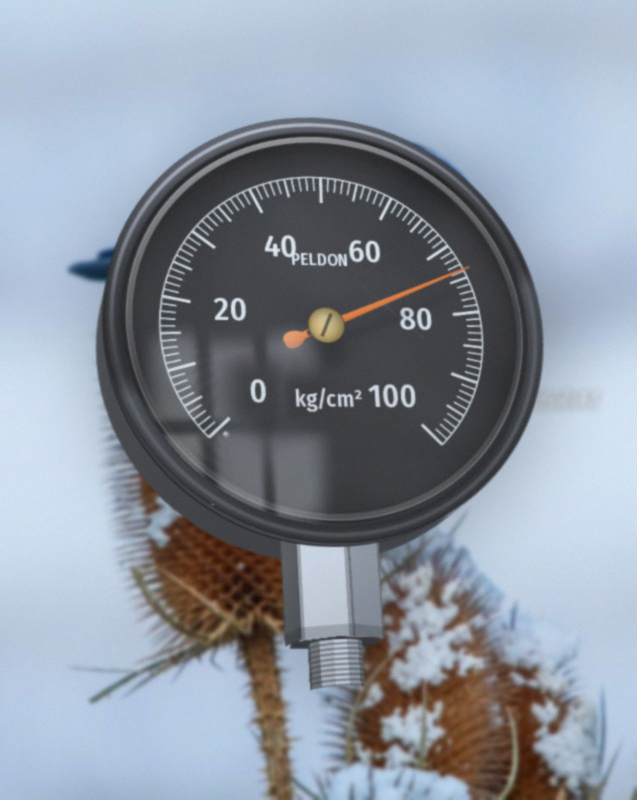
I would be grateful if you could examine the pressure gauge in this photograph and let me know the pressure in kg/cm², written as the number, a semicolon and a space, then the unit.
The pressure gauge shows 74; kg/cm²
